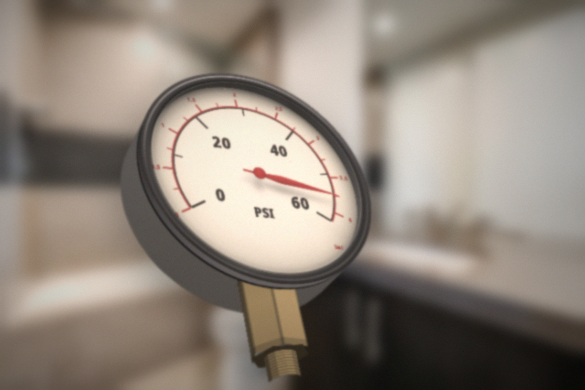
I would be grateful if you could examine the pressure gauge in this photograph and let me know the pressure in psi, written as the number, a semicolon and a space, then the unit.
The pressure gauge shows 55; psi
